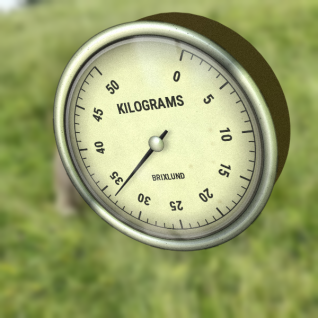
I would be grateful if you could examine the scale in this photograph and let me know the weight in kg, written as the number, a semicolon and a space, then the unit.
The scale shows 33.5; kg
